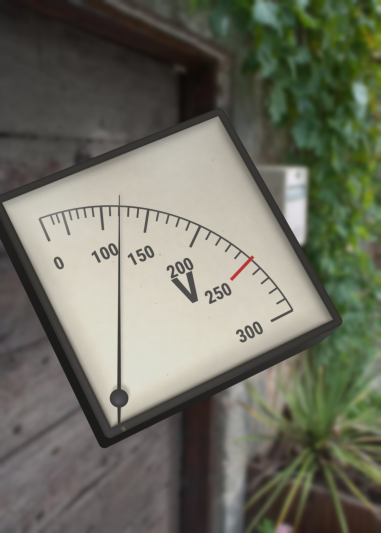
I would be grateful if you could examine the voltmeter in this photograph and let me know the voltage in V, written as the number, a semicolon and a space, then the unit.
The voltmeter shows 120; V
